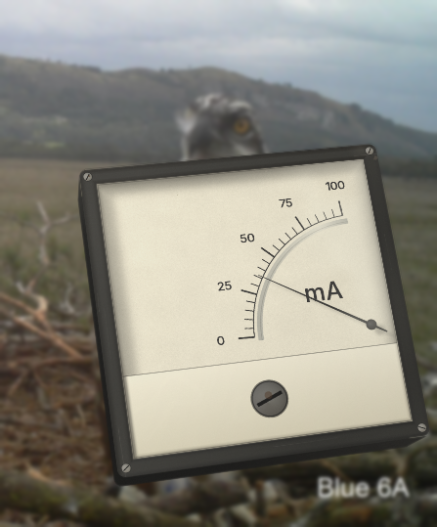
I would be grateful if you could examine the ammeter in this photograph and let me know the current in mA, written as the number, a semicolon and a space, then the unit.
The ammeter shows 35; mA
